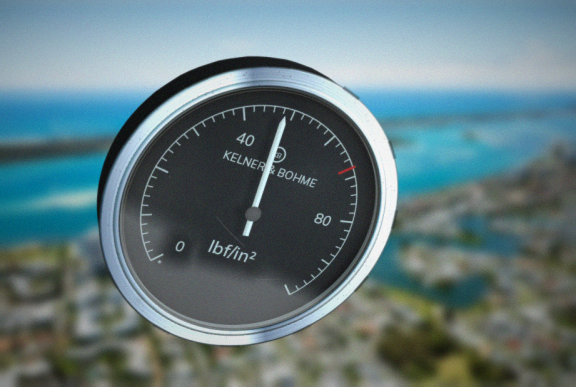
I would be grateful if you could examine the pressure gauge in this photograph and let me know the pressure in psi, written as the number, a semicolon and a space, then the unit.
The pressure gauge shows 48; psi
